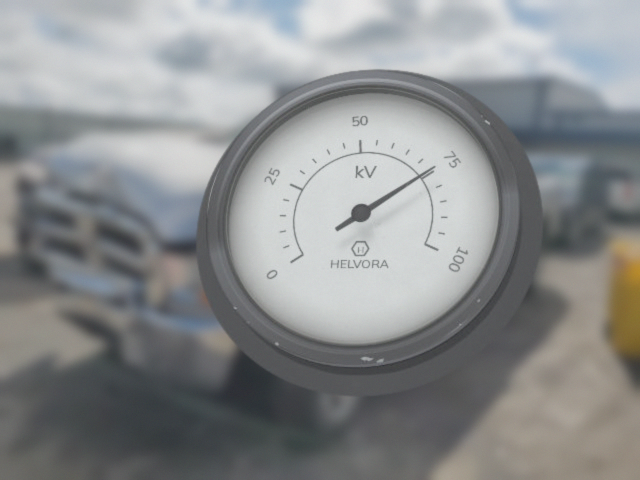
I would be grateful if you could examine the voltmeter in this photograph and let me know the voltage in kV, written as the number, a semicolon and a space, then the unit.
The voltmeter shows 75; kV
